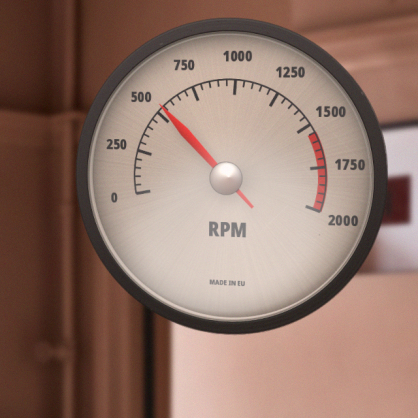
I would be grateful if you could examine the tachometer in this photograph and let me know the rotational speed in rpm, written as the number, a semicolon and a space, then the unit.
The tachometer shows 550; rpm
